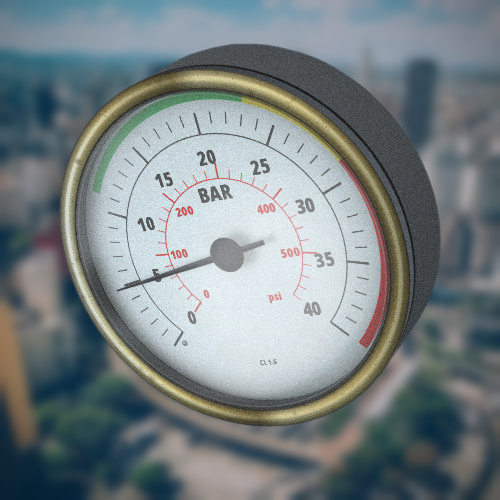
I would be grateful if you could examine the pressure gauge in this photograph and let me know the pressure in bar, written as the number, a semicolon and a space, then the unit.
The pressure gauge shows 5; bar
